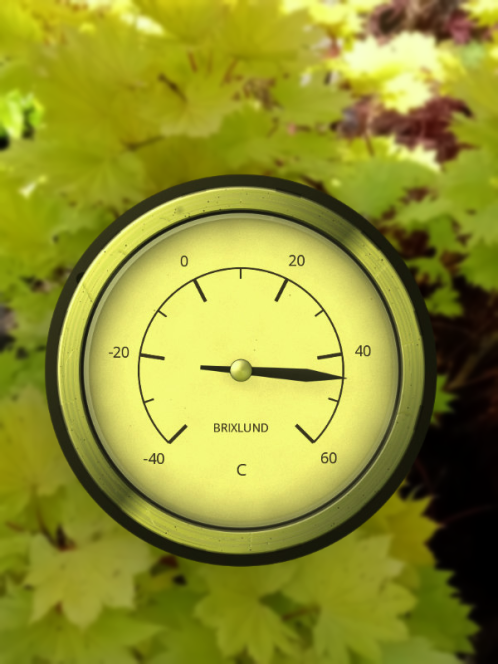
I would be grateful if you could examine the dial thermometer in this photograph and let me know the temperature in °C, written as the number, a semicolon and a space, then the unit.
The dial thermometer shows 45; °C
